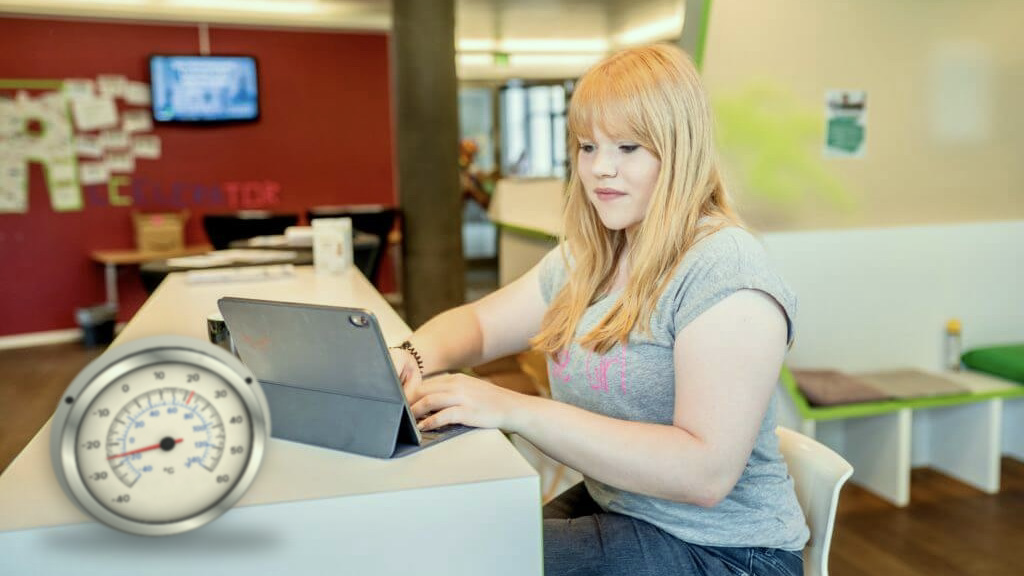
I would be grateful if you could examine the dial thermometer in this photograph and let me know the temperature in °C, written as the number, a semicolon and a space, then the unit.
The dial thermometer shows -25; °C
